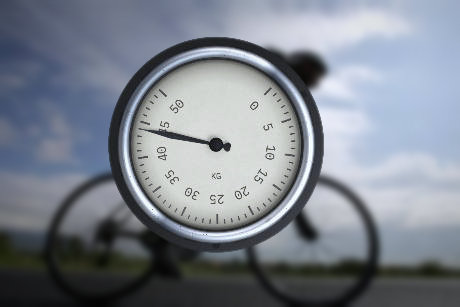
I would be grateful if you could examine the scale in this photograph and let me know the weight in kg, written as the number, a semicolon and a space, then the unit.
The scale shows 44; kg
